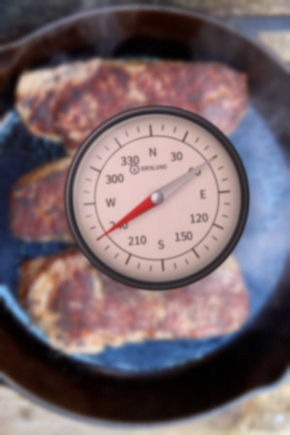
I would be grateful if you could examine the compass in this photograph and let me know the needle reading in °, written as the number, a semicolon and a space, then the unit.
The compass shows 240; °
